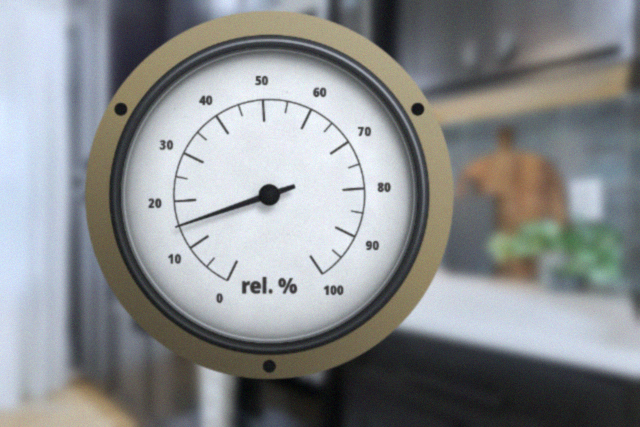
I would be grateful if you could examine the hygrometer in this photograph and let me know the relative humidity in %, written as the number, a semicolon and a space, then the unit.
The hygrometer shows 15; %
